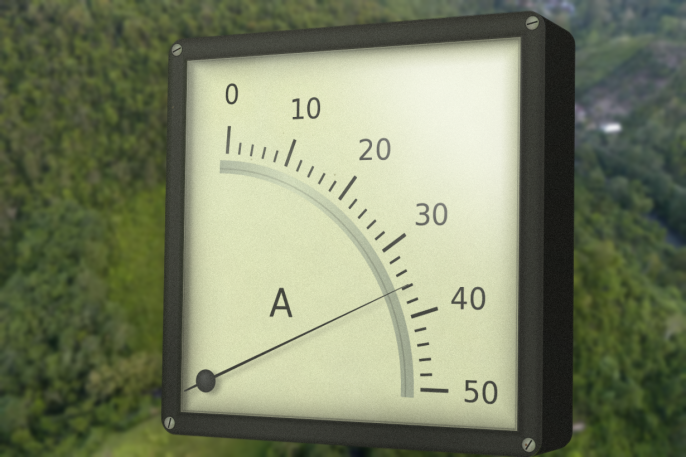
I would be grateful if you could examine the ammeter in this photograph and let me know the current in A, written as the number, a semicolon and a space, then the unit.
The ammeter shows 36; A
